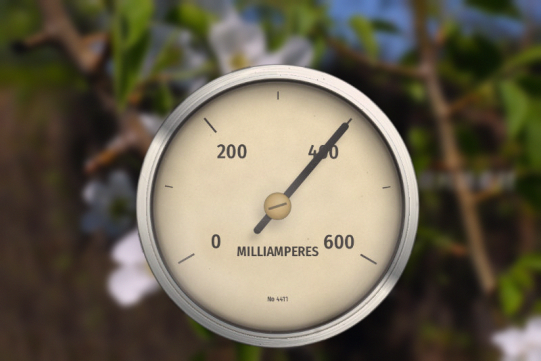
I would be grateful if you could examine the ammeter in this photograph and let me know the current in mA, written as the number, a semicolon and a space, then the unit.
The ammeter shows 400; mA
